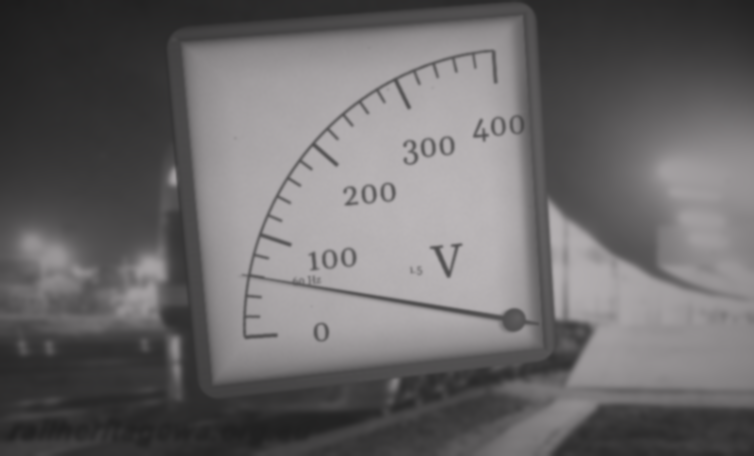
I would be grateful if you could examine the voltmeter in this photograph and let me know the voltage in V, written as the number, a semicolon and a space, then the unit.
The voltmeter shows 60; V
